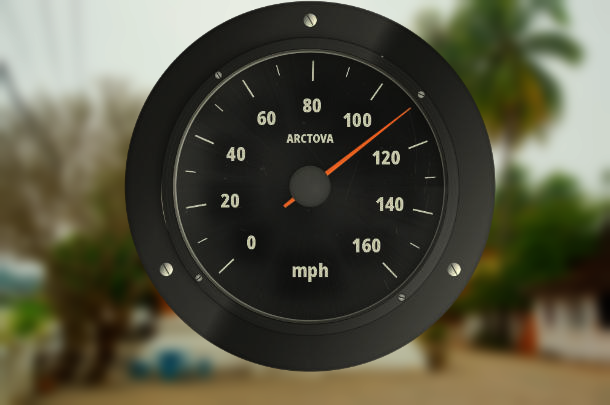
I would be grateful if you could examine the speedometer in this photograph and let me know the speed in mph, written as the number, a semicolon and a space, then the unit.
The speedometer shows 110; mph
